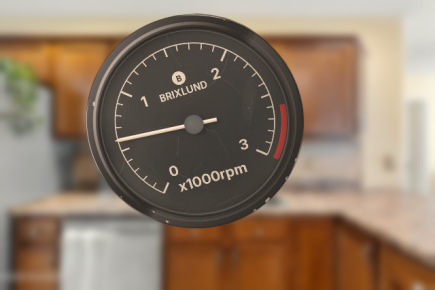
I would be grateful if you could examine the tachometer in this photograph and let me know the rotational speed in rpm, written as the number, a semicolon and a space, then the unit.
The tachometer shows 600; rpm
